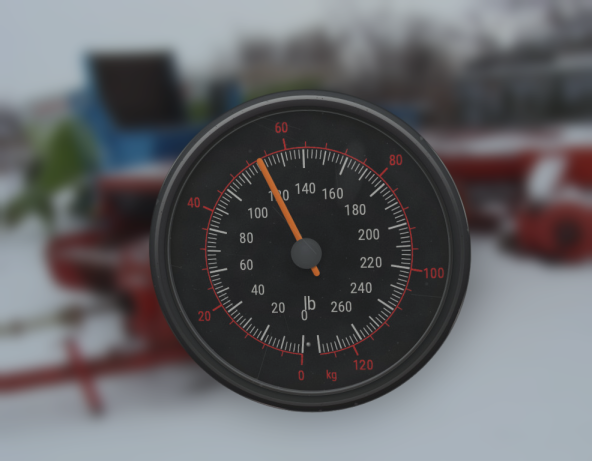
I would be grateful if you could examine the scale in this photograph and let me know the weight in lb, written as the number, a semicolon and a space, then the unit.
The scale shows 120; lb
